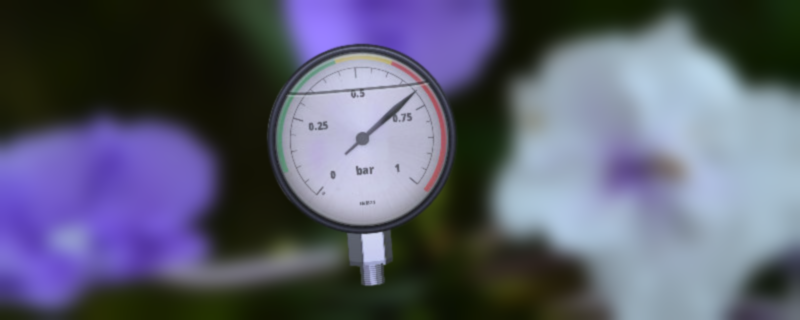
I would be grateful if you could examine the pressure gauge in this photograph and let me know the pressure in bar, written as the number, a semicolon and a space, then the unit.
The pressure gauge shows 0.7; bar
